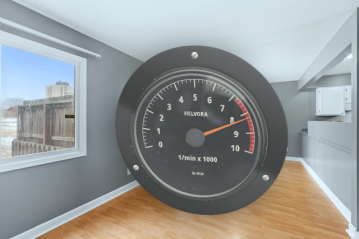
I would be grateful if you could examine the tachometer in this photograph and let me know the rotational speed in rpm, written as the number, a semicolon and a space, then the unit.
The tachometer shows 8200; rpm
